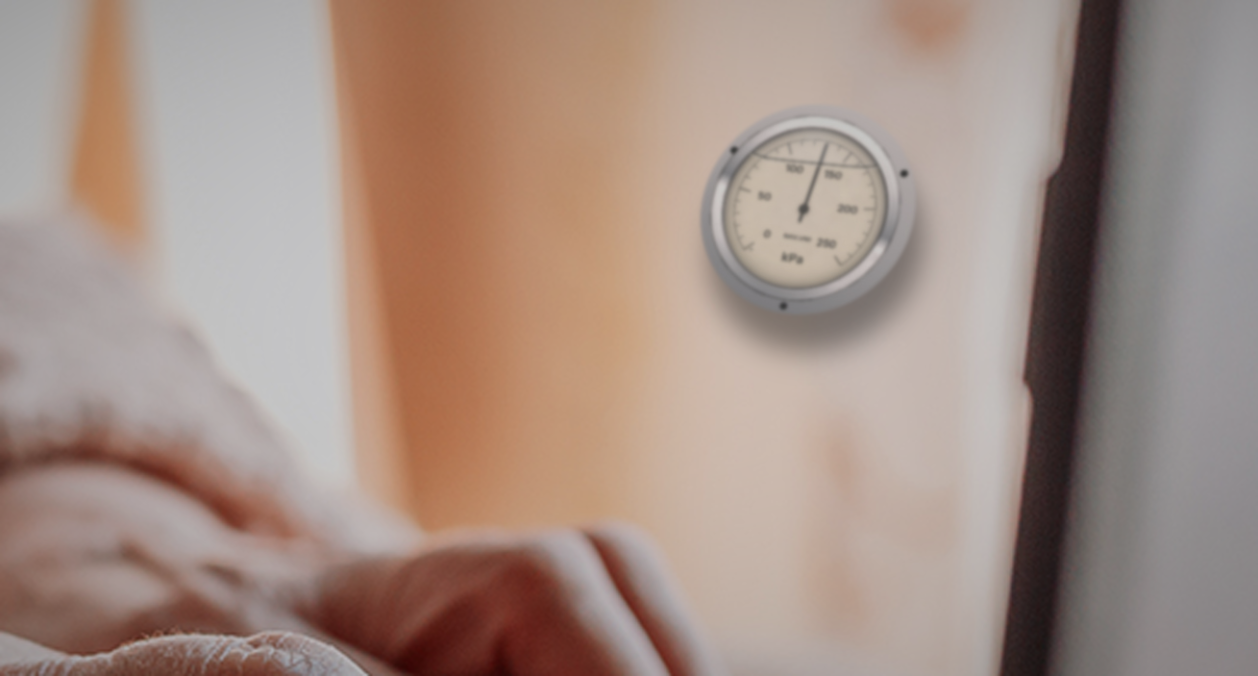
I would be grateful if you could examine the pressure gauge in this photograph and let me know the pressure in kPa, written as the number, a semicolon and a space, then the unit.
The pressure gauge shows 130; kPa
